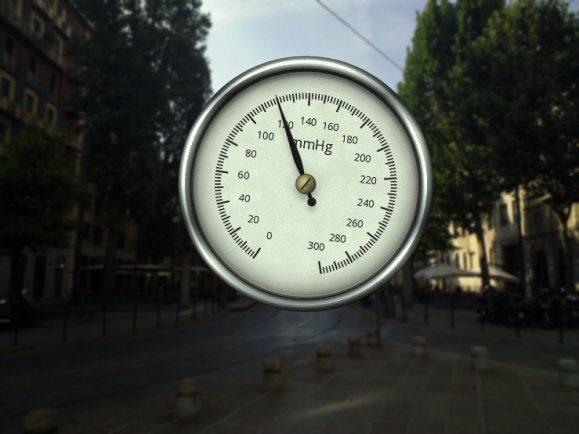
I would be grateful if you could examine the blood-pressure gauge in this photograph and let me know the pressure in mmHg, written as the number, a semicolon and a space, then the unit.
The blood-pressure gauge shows 120; mmHg
